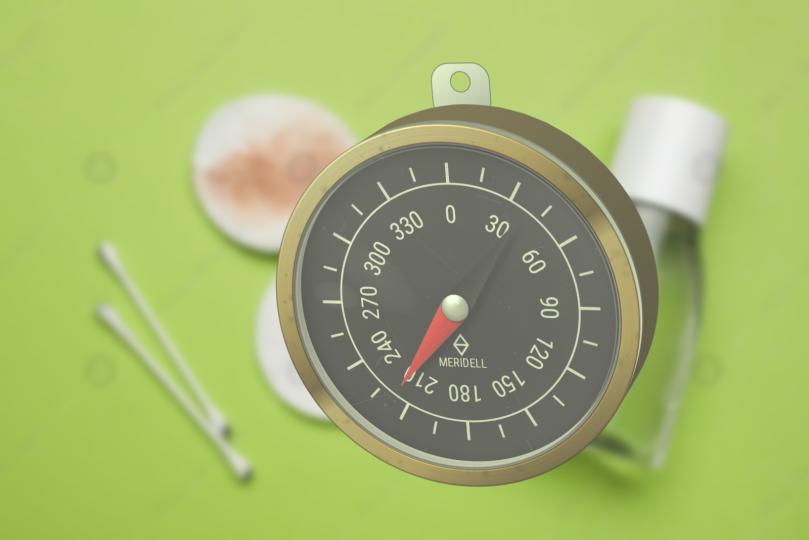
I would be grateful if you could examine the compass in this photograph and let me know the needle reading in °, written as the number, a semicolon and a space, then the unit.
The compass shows 217.5; °
